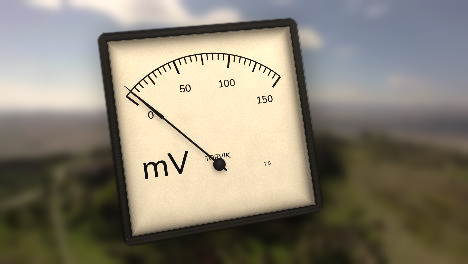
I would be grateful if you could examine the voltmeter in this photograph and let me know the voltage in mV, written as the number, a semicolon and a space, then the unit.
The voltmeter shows 5; mV
